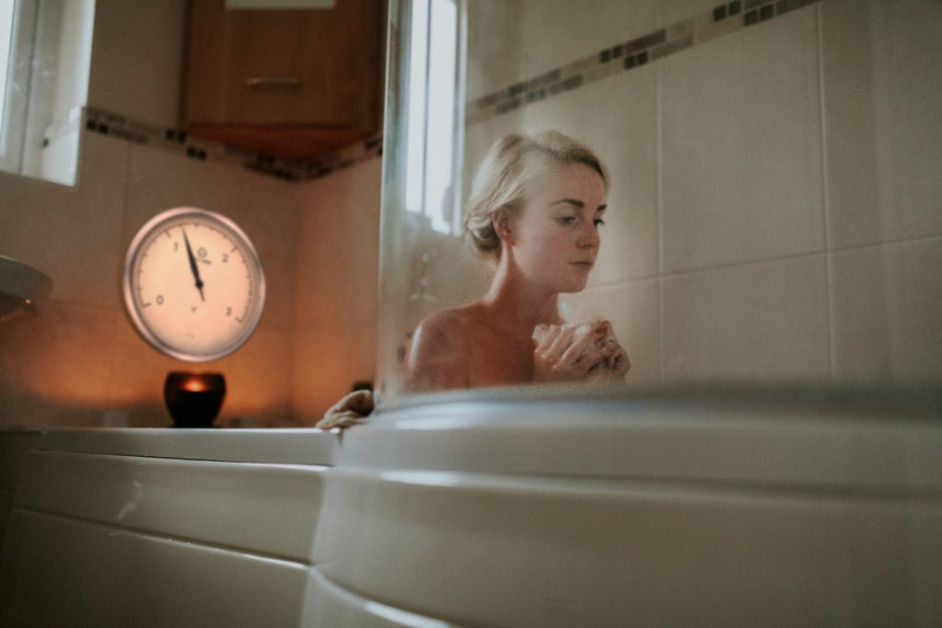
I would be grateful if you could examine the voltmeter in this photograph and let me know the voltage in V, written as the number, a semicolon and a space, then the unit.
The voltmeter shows 1.2; V
